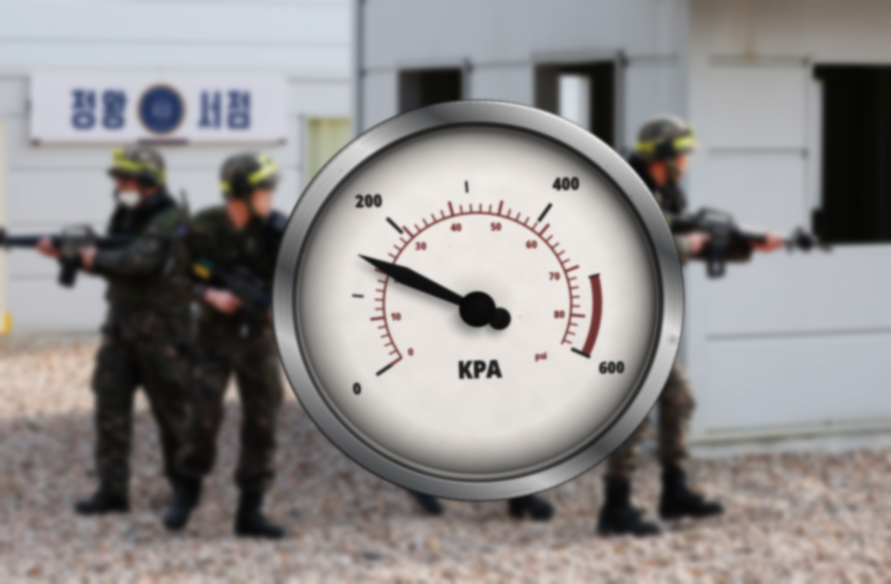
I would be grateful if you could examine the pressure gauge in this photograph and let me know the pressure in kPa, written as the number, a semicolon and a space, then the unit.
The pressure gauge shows 150; kPa
